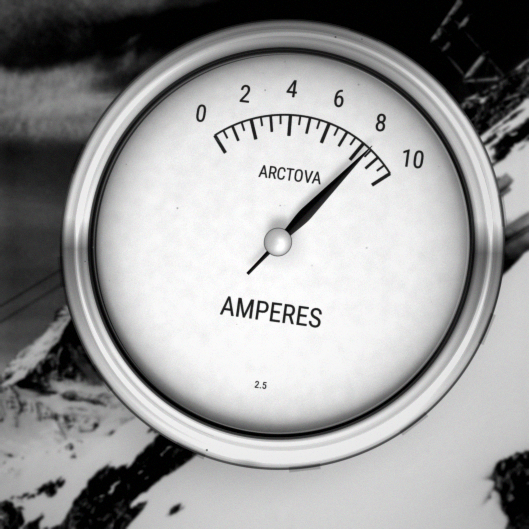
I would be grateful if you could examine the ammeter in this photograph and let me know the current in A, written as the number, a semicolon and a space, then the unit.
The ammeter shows 8.5; A
